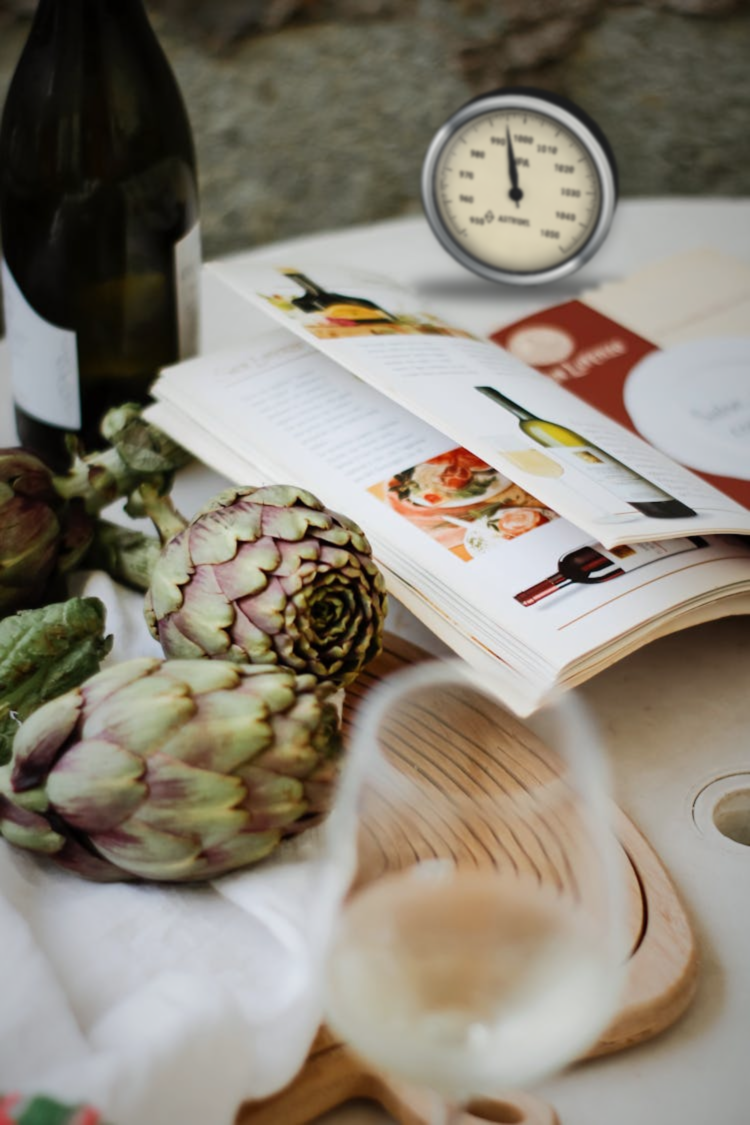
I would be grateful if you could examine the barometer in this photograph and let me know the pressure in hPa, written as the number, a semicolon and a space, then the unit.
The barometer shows 995; hPa
